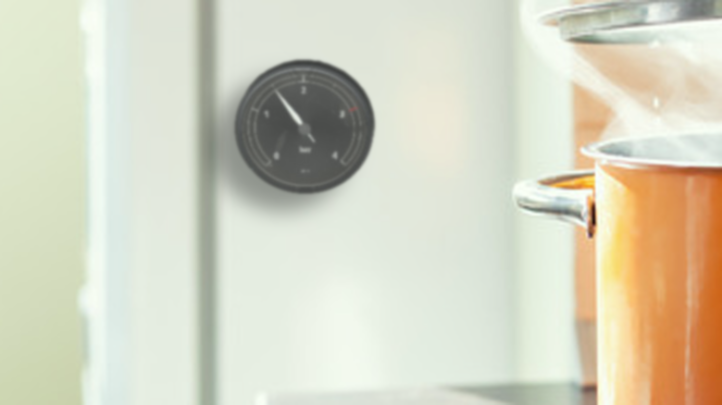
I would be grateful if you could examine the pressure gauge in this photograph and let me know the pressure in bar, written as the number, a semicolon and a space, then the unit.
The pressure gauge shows 1.5; bar
